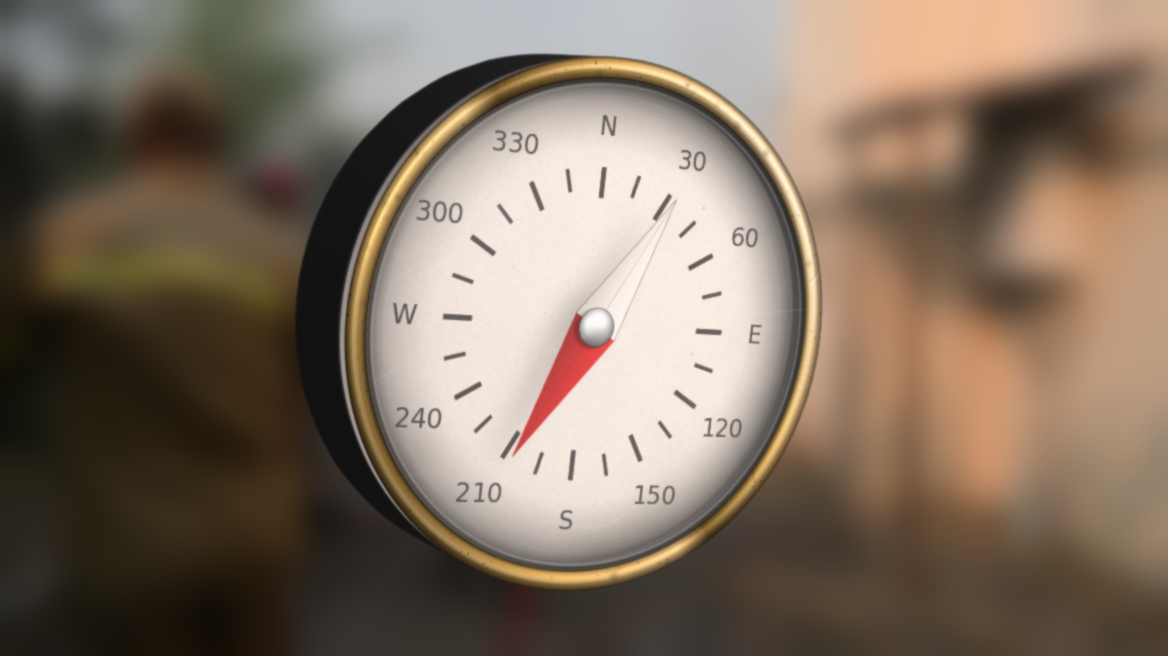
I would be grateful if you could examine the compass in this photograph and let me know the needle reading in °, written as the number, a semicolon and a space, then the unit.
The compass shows 210; °
